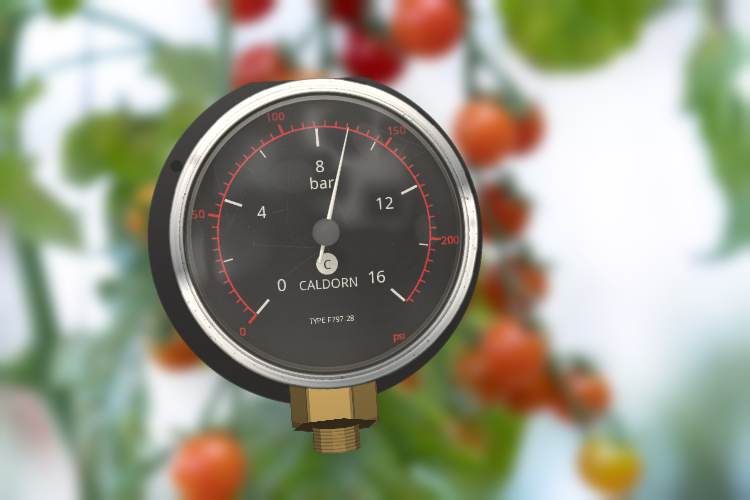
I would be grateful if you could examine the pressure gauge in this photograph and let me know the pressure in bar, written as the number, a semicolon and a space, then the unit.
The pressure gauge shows 9; bar
